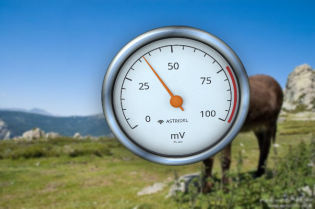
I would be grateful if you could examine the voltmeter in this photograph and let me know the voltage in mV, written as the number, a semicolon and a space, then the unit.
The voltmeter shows 37.5; mV
